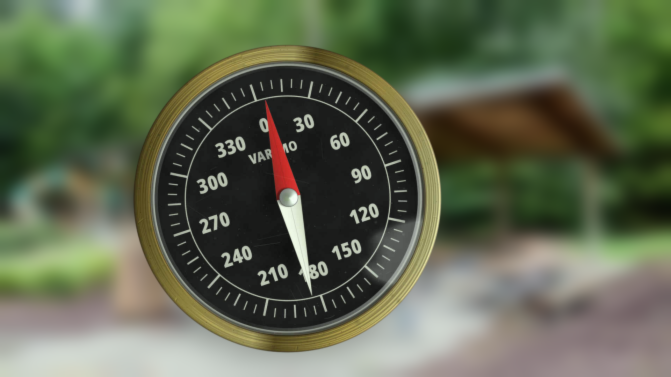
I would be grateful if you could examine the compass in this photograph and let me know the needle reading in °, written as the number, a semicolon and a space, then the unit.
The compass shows 5; °
